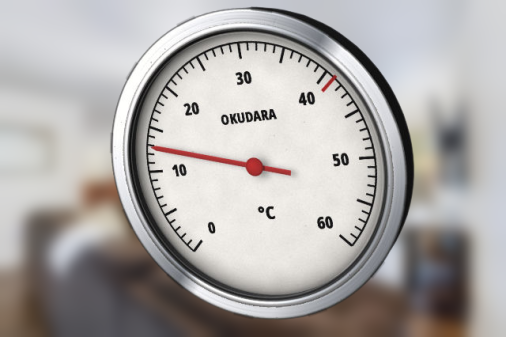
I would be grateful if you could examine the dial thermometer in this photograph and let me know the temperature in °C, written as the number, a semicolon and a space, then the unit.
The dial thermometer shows 13; °C
